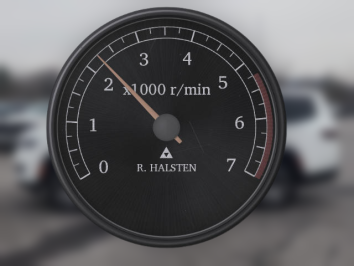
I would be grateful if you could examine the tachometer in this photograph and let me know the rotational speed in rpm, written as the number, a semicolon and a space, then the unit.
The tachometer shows 2250; rpm
